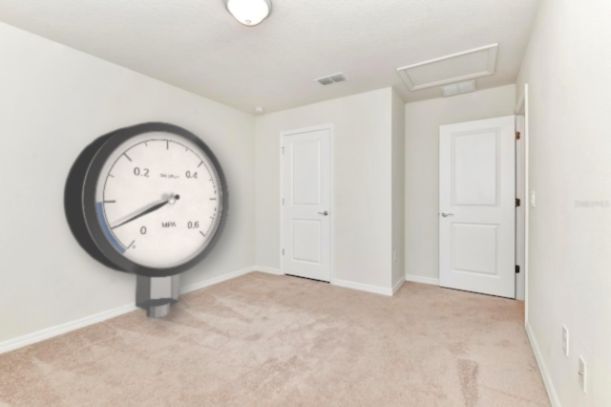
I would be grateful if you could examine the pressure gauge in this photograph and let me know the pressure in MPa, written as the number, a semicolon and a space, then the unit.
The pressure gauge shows 0.05; MPa
